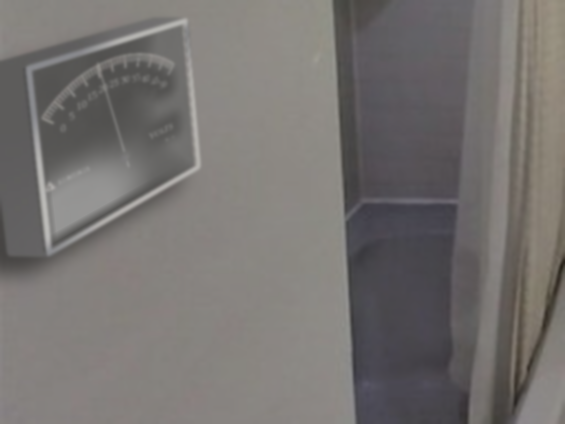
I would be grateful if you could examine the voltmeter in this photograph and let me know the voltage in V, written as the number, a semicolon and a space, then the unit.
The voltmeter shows 20; V
